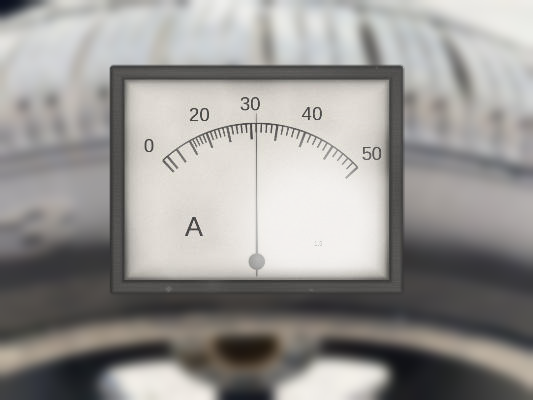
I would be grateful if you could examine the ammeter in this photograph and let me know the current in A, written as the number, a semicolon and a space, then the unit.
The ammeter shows 31; A
